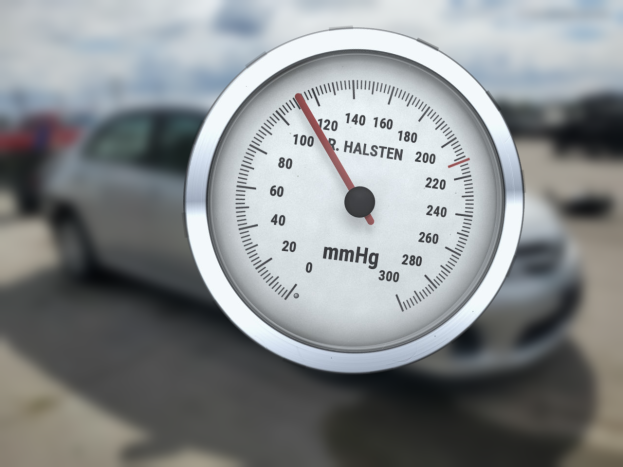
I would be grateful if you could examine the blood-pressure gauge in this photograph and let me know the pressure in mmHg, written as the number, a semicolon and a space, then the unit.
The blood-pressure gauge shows 112; mmHg
